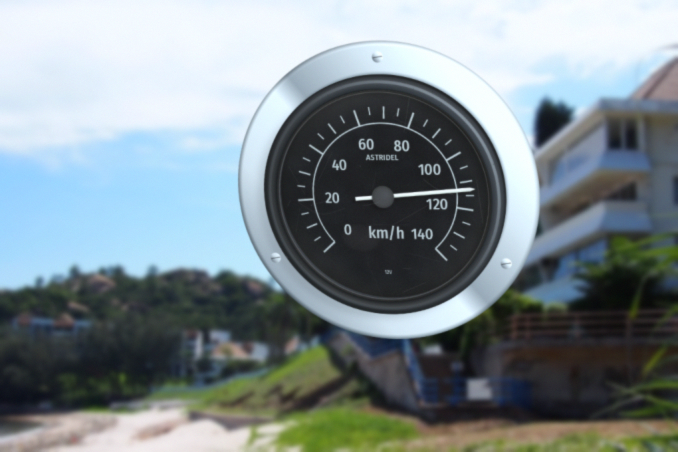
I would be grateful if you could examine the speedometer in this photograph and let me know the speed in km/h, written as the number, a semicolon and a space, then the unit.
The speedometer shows 112.5; km/h
